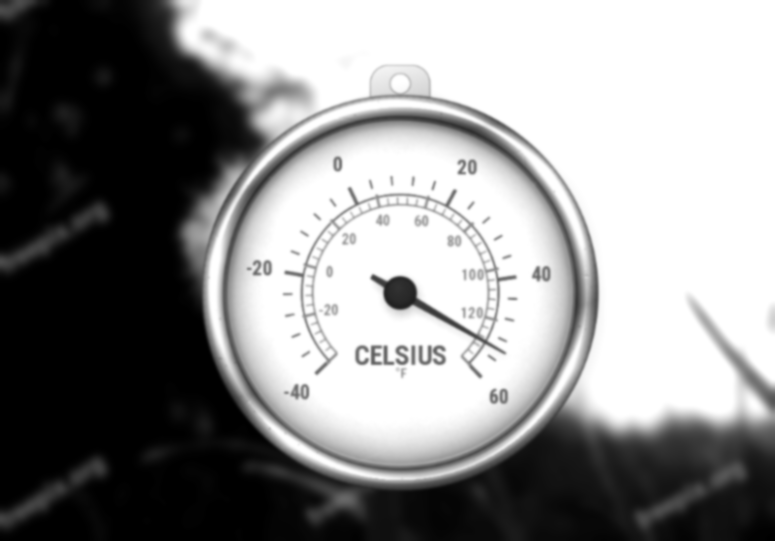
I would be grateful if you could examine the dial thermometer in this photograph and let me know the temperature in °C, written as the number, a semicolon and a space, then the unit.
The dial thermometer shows 54; °C
